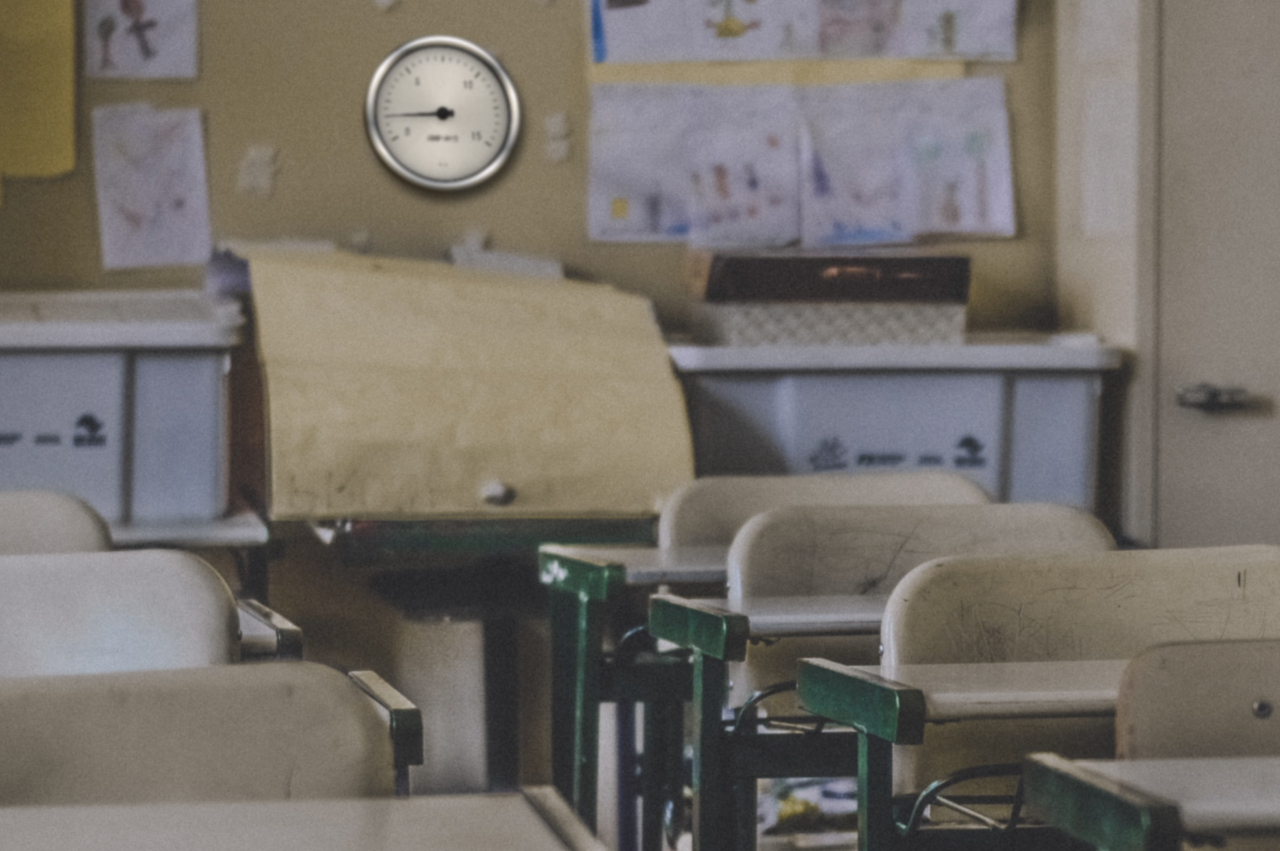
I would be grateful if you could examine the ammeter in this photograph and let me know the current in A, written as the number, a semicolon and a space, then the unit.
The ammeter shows 1.5; A
